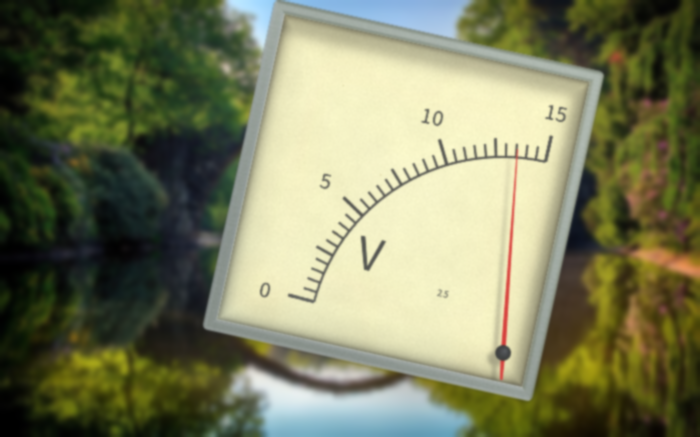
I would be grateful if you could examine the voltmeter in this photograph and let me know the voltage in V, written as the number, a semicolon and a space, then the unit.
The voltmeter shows 13.5; V
